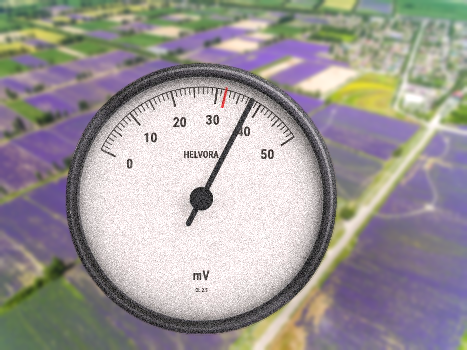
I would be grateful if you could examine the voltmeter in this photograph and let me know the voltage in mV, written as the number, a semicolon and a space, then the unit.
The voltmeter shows 38; mV
